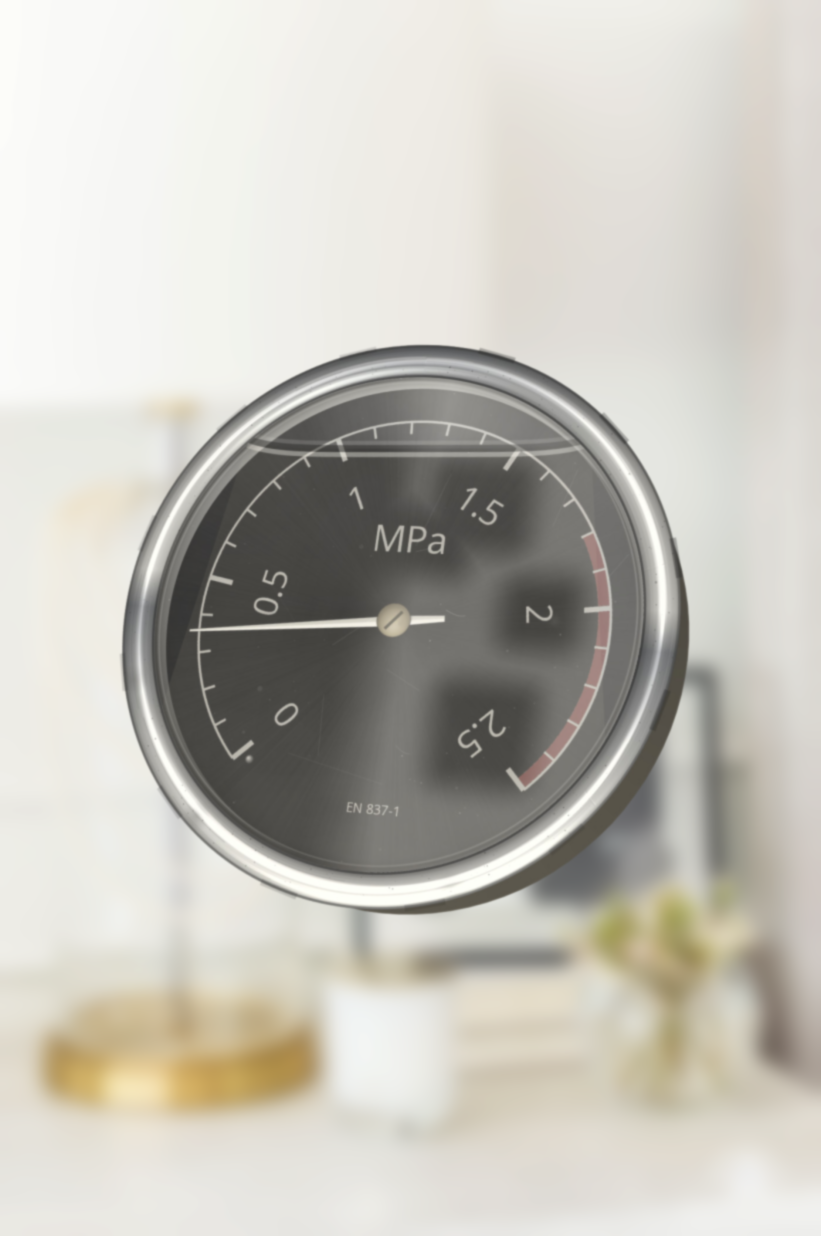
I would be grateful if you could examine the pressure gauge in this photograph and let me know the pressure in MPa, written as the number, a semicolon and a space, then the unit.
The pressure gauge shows 0.35; MPa
